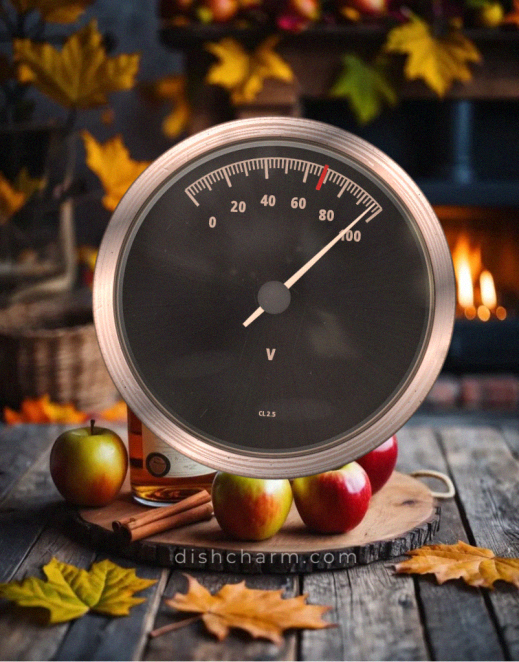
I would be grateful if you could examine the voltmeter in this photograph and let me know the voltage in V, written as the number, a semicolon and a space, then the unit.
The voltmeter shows 96; V
